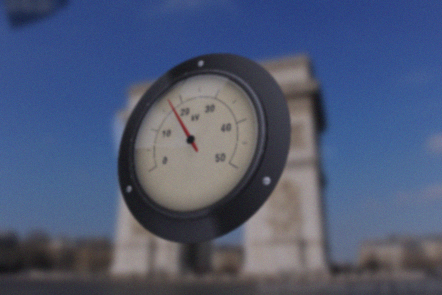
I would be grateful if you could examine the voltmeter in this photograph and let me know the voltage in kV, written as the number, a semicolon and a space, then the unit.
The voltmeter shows 17.5; kV
